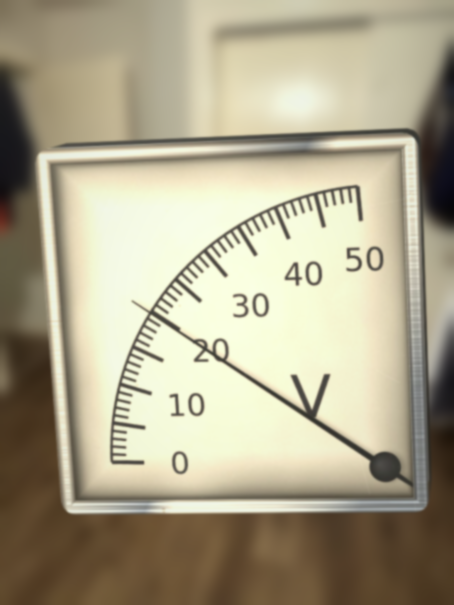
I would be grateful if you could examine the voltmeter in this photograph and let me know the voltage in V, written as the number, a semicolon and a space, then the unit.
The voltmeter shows 20; V
